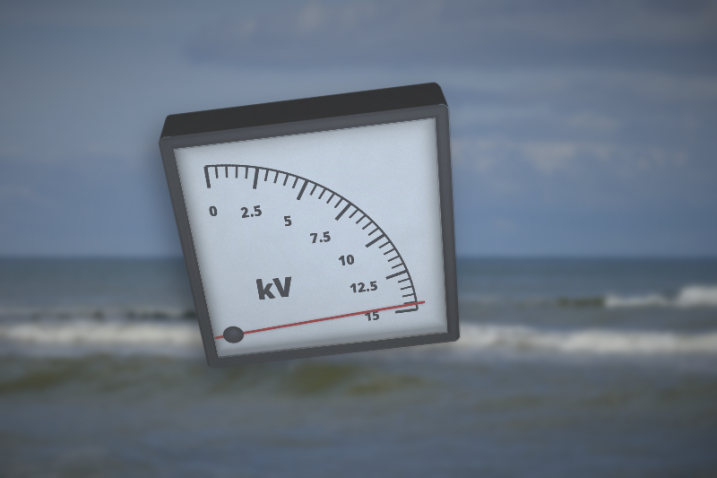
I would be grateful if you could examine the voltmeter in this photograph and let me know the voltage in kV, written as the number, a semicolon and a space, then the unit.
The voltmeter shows 14.5; kV
